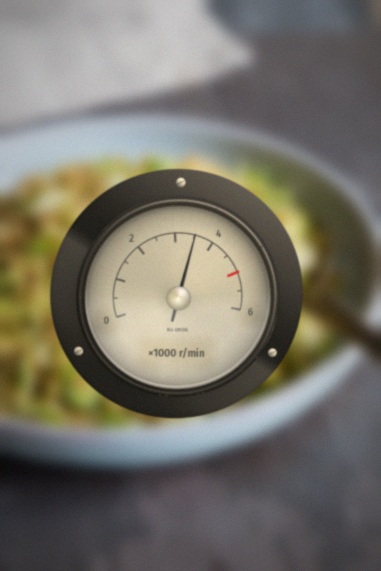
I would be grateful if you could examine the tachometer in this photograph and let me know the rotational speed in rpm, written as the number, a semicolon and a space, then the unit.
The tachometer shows 3500; rpm
